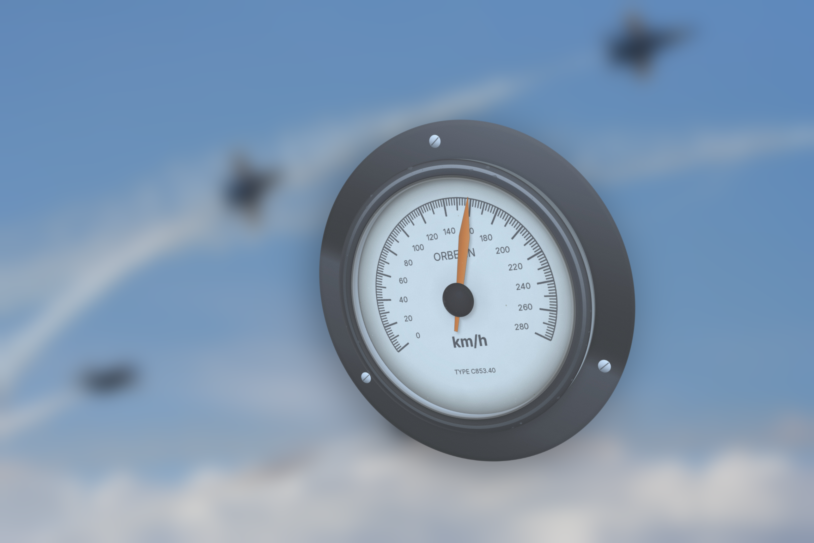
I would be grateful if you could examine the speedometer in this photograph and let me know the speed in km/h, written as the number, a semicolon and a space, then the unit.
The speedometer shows 160; km/h
